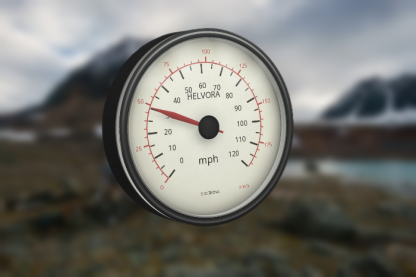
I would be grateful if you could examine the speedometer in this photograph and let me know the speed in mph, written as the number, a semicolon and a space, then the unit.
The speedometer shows 30; mph
